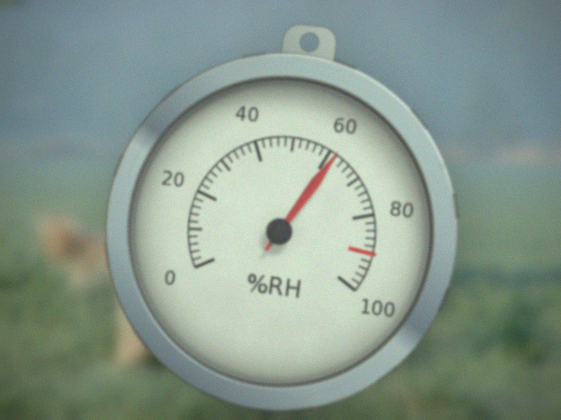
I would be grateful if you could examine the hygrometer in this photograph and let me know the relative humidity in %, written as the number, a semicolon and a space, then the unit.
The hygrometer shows 62; %
